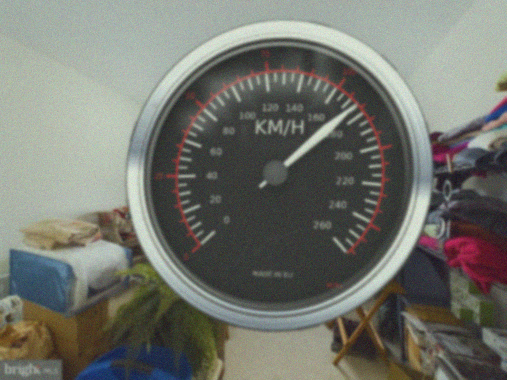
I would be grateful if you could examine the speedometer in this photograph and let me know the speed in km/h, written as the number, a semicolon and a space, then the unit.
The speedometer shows 175; km/h
